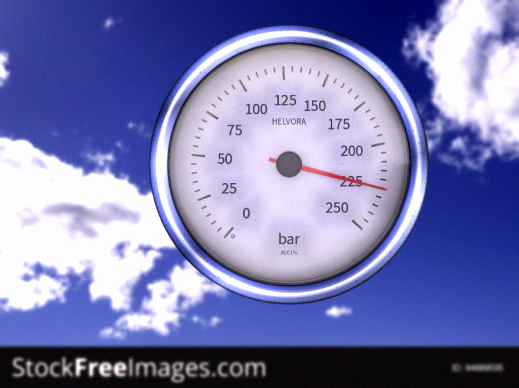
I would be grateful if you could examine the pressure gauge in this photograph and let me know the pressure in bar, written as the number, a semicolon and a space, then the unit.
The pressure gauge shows 225; bar
